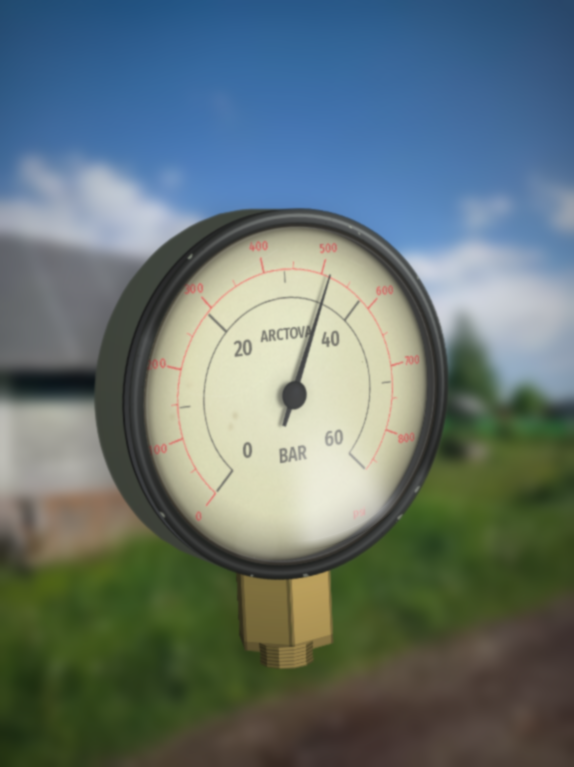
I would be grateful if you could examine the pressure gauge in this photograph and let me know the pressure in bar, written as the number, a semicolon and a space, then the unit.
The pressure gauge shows 35; bar
